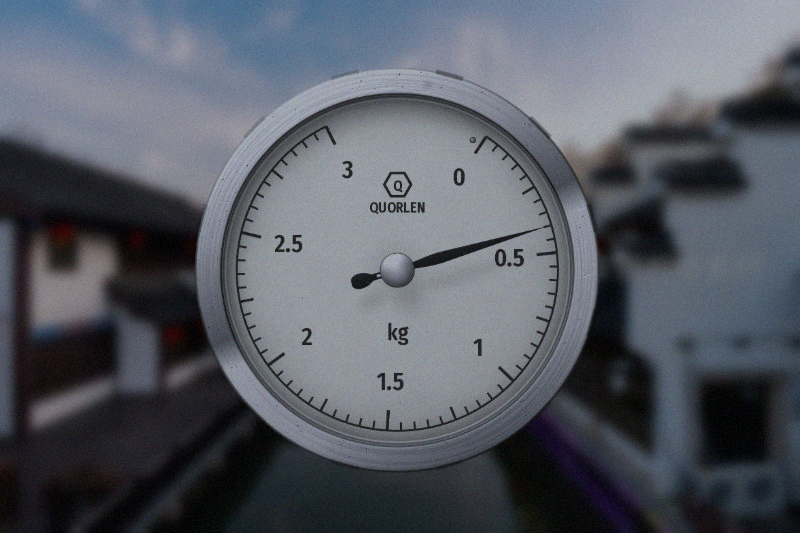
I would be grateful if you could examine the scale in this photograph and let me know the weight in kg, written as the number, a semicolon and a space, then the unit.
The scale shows 0.4; kg
